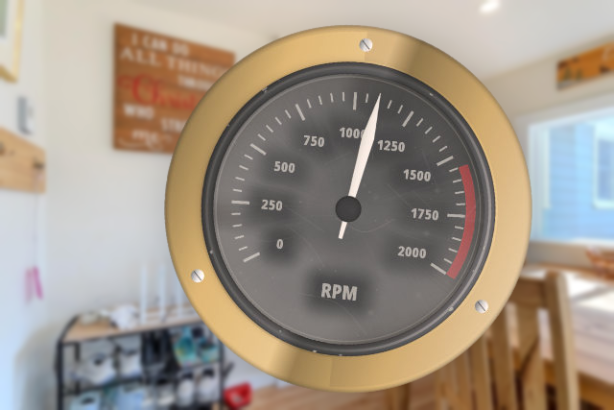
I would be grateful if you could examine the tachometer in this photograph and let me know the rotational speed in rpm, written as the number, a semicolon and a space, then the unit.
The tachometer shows 1100; rpm
